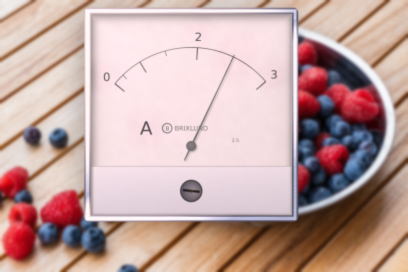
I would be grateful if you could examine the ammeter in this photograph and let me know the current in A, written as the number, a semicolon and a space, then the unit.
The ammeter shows 2.5; A
